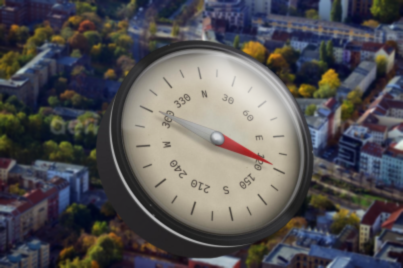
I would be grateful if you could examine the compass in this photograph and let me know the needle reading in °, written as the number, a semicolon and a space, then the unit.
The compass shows 120; °
